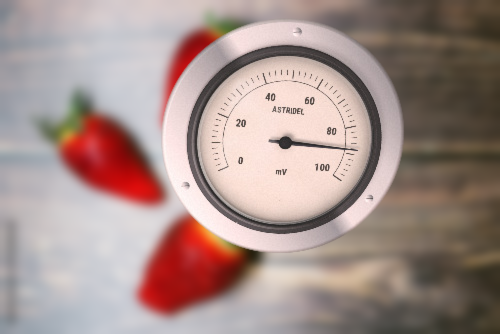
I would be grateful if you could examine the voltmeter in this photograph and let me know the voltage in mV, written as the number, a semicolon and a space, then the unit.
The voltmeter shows 88; mV
